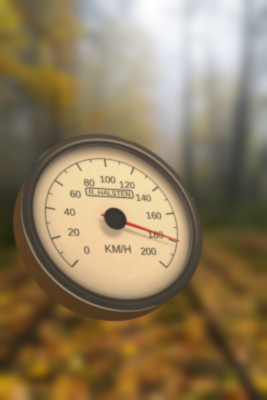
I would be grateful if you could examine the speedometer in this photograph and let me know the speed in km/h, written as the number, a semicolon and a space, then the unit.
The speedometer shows 180; km/h
